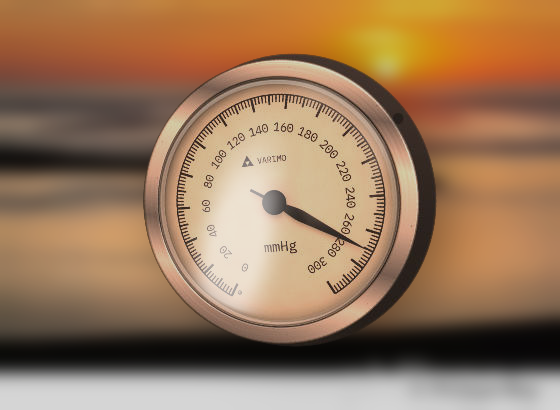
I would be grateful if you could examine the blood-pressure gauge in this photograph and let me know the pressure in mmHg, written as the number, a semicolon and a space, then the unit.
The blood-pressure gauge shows 270; mmHg
